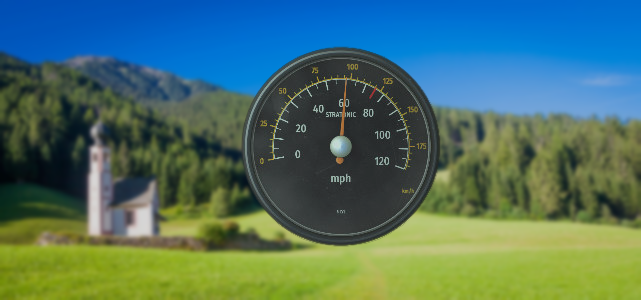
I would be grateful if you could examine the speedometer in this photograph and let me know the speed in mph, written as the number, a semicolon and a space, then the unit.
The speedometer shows 60; mph
